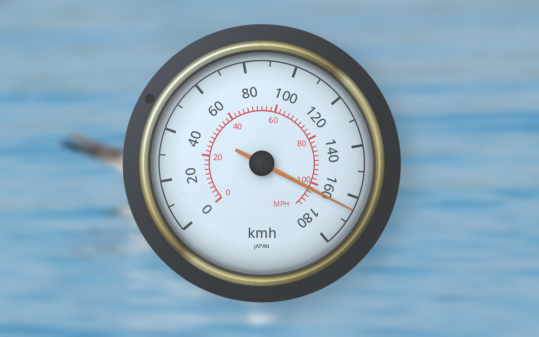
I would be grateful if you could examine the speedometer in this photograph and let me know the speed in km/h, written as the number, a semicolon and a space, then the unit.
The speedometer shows 165; km/h
